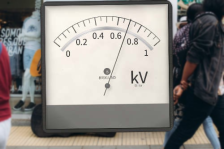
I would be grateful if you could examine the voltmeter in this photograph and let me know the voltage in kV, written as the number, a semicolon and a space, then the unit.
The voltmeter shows 0.7; kV
